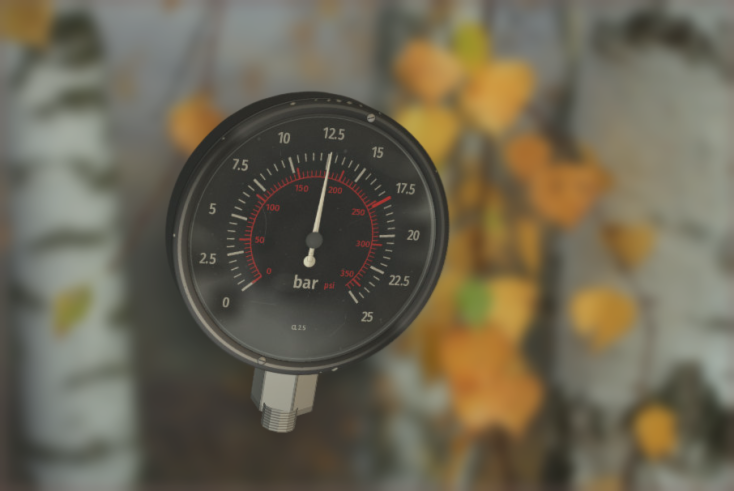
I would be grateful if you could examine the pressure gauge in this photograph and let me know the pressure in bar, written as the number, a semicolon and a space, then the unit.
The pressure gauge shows 12.5; bar
